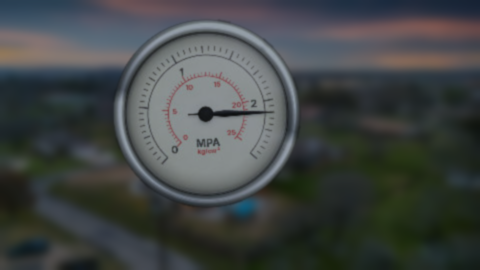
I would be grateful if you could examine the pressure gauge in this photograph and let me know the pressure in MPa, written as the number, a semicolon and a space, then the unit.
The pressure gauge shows 2.1; MPa
